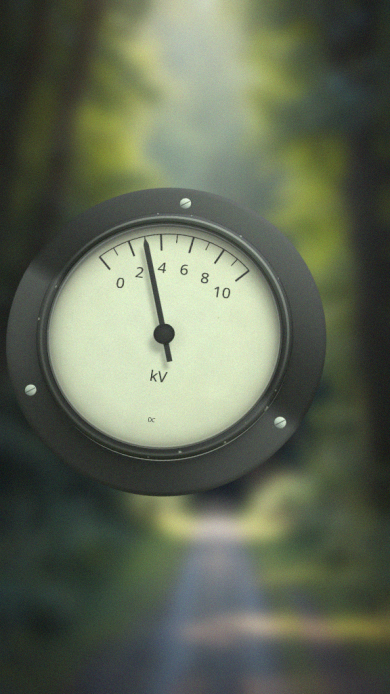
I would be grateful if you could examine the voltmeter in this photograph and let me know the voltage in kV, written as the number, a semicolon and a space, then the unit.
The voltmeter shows 3; kV
